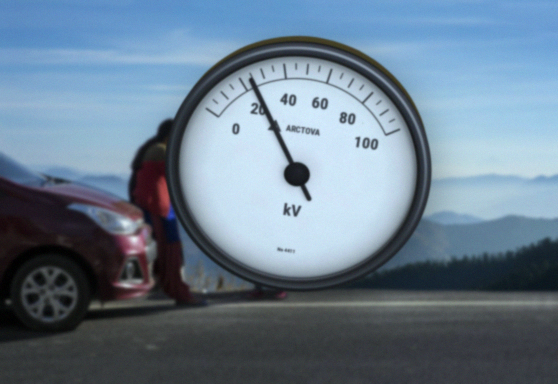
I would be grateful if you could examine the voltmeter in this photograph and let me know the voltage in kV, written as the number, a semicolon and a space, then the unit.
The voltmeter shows 25; kV
